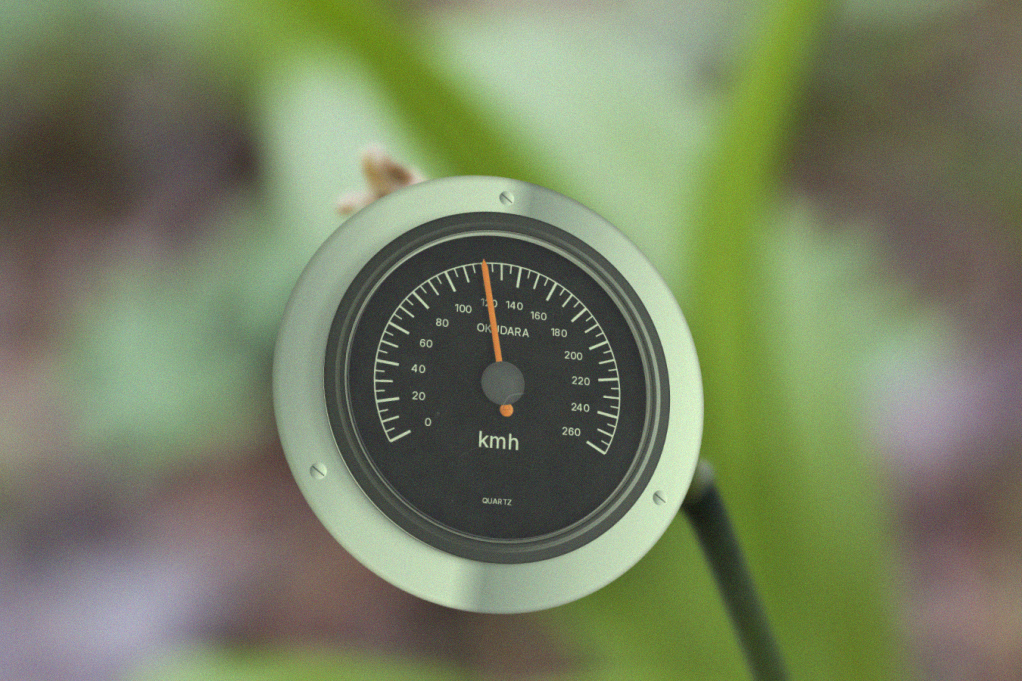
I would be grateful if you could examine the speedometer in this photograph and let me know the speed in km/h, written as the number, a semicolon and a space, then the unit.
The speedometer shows 120; km/h
